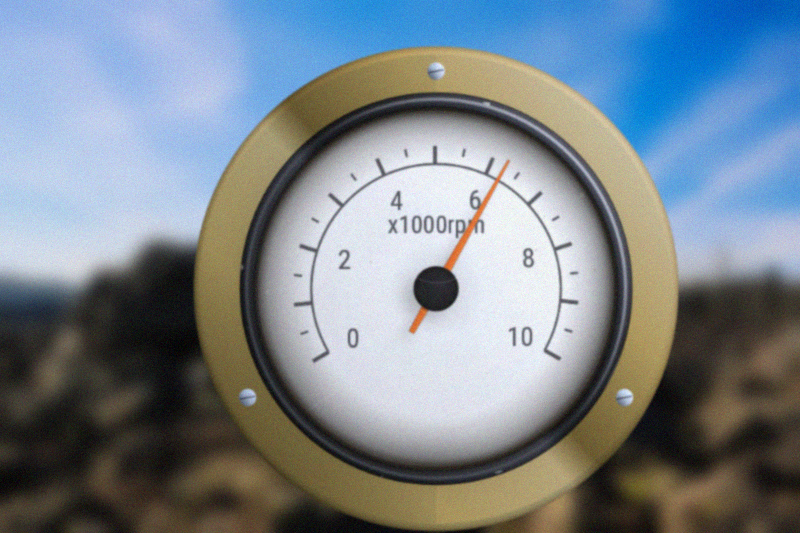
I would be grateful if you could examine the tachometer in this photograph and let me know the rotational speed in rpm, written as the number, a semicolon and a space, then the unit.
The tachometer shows 6250; rpm
